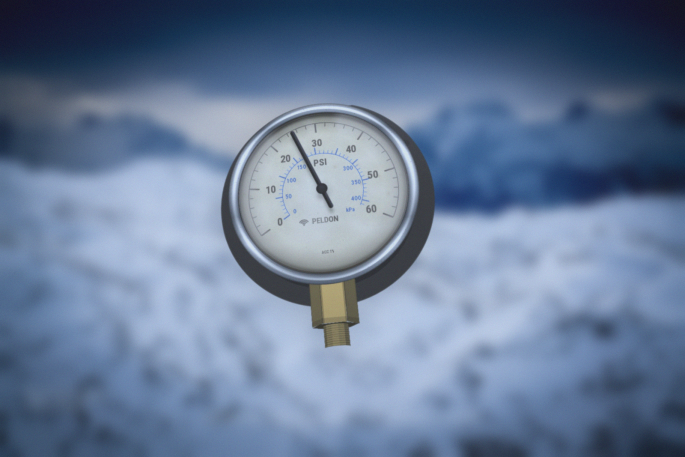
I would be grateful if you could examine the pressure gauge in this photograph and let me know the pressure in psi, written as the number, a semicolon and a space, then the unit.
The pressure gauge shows 25; psi
